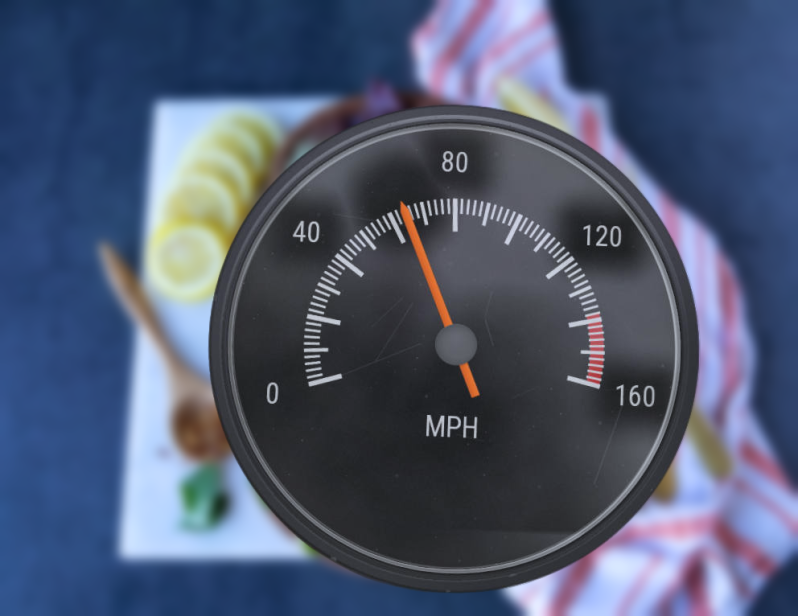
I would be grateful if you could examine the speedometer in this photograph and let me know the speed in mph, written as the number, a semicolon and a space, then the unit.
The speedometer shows 64; mph
